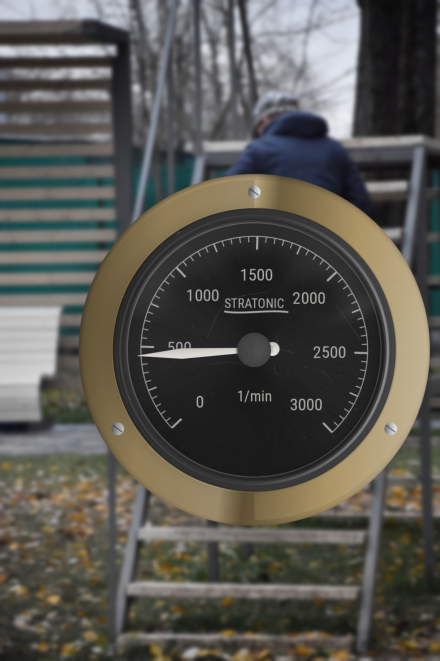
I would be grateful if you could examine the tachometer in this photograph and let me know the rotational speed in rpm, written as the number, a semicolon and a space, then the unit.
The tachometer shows 450; rpm
